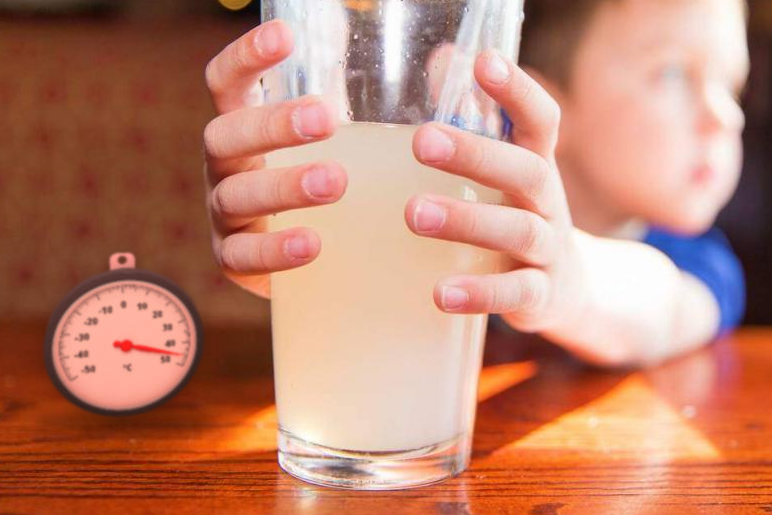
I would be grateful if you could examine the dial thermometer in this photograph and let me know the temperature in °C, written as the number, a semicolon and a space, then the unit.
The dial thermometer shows 45; °C
